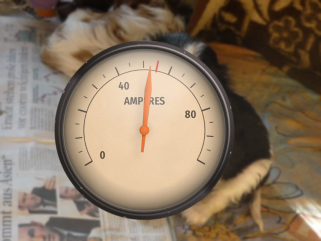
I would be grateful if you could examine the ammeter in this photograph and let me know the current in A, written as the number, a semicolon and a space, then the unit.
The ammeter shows 52.5; A
